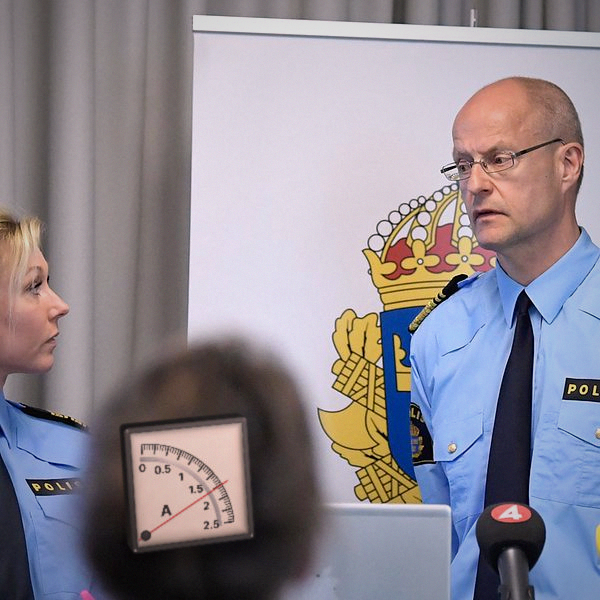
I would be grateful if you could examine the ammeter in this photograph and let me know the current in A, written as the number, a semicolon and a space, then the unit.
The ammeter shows 1.75; A
